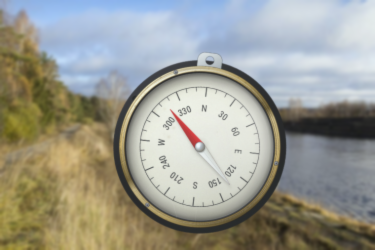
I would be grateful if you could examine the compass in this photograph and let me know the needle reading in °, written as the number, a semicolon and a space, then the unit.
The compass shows 315; °
